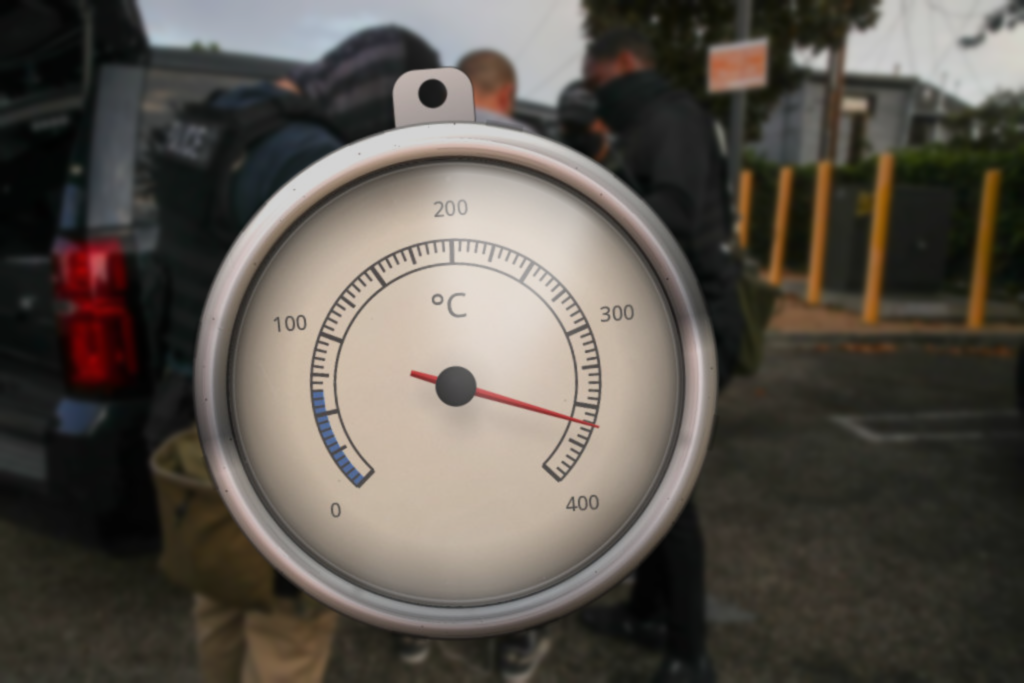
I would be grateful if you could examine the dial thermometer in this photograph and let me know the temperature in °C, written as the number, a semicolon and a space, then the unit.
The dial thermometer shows 360; °C
